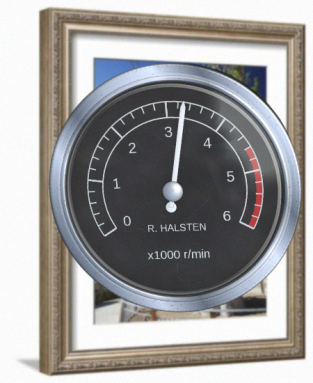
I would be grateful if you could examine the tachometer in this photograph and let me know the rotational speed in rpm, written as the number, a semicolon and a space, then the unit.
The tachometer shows 3300; rpm
